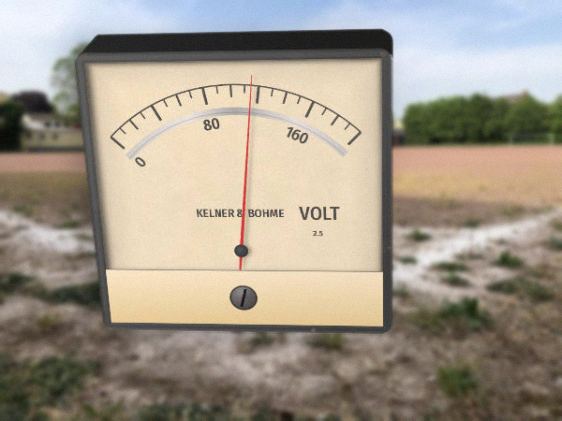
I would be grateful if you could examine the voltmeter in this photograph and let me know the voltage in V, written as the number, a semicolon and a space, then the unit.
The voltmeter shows 115; V
